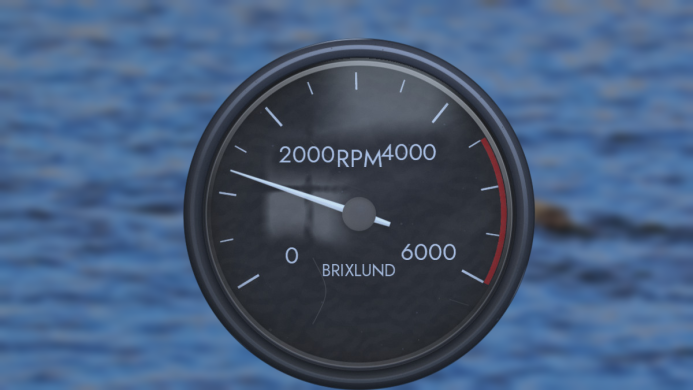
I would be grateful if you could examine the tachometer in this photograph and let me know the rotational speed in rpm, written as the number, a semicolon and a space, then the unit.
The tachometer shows 1250; rpm
